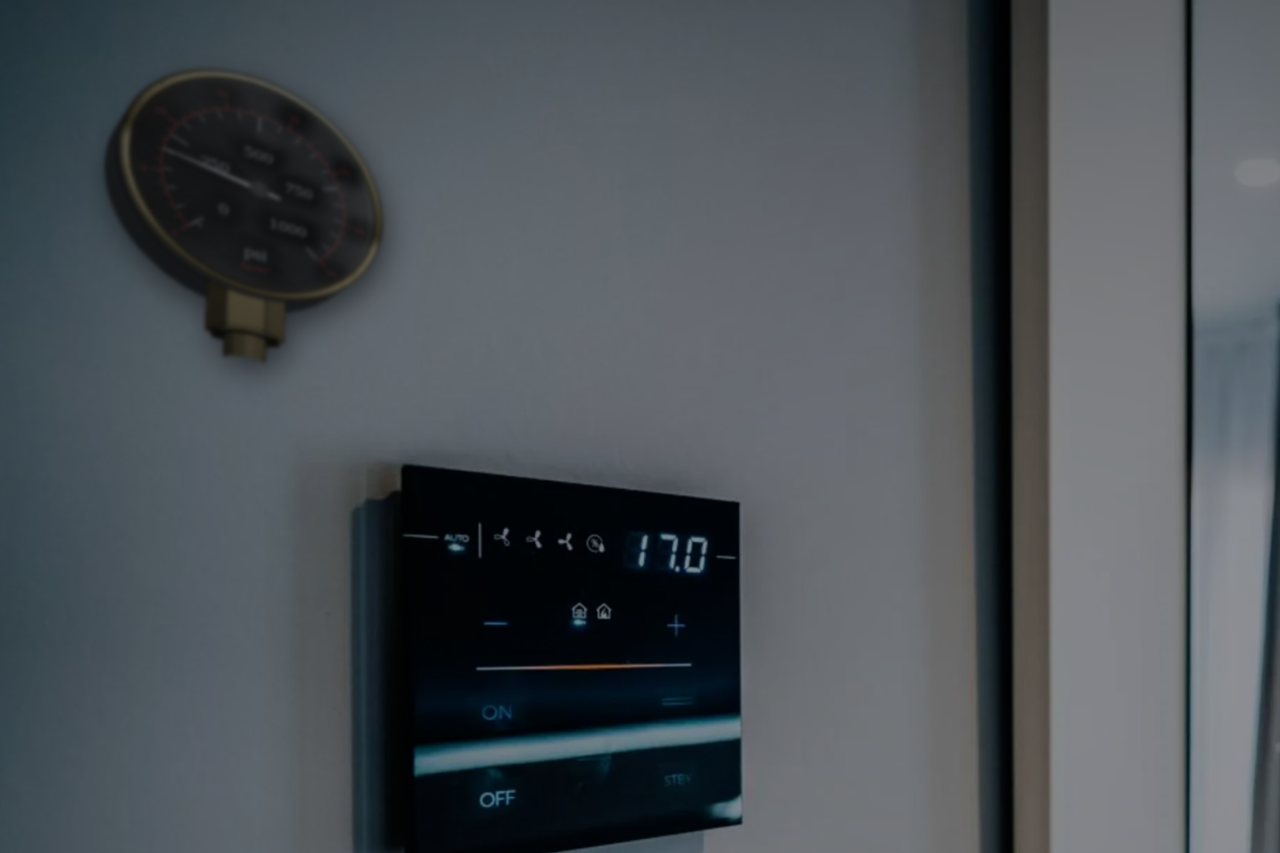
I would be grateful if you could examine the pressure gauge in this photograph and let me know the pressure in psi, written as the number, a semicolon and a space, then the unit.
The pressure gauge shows 200; psi
